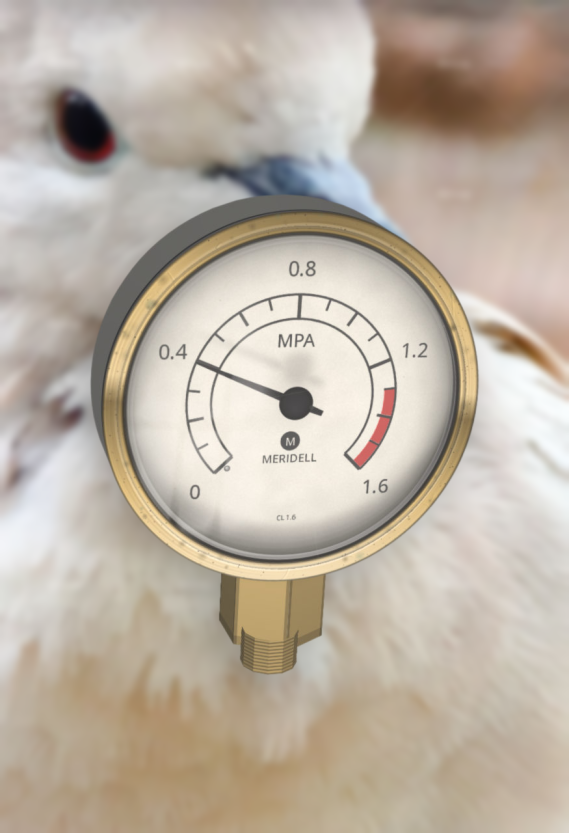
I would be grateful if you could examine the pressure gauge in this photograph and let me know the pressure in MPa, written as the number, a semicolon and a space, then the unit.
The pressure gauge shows 0.4; MPa
